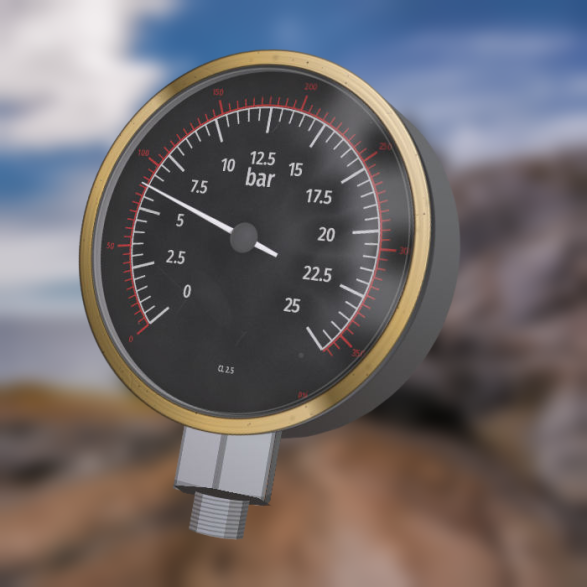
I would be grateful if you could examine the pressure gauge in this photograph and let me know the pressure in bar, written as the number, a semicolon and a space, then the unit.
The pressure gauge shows 6; bar
